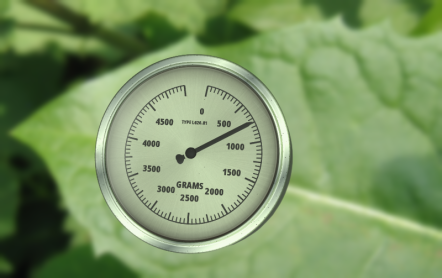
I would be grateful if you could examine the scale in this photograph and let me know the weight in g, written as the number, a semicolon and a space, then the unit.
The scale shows 750; g
